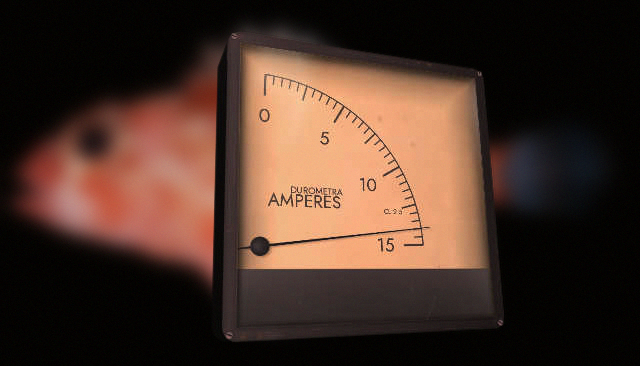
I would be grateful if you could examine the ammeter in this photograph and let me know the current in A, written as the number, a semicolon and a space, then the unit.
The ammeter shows 14; A
